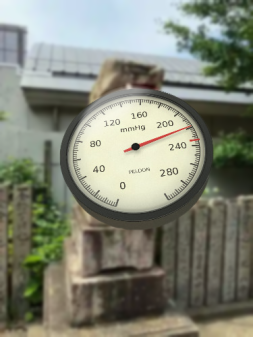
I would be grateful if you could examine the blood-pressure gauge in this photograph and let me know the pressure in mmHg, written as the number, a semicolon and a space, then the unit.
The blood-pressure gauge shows 220; mmHg
